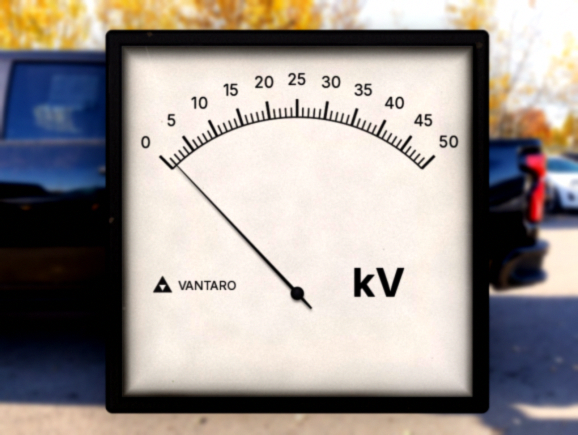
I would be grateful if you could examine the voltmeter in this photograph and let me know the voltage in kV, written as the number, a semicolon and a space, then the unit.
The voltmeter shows 1; kV
